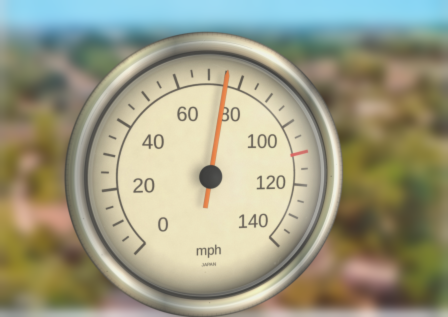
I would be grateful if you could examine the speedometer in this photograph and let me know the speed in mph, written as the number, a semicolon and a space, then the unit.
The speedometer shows 75; mph
